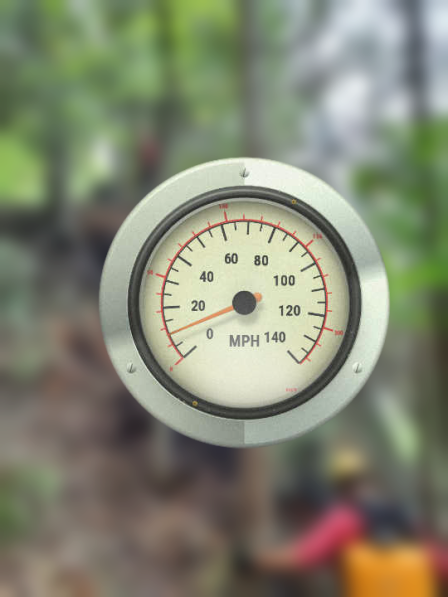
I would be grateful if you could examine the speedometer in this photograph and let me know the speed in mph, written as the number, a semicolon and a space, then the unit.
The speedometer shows 10; mph
